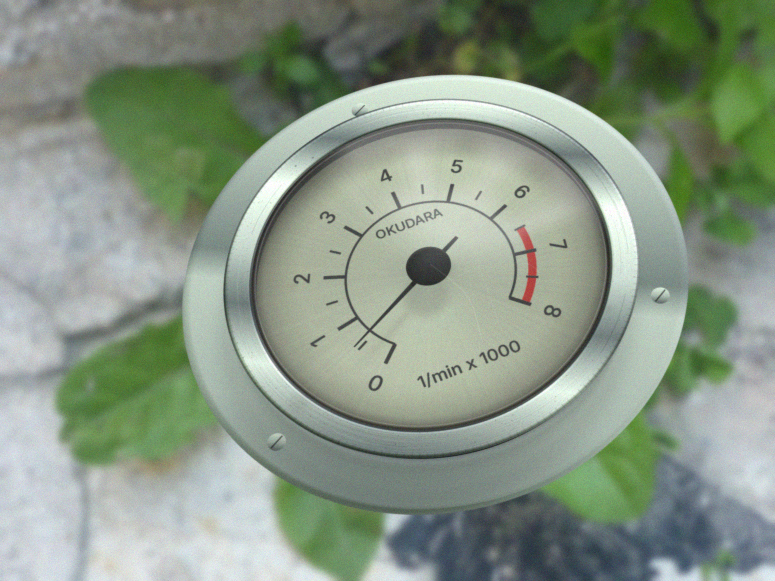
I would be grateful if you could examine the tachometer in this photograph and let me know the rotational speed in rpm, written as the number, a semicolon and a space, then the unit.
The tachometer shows 500; rpm
